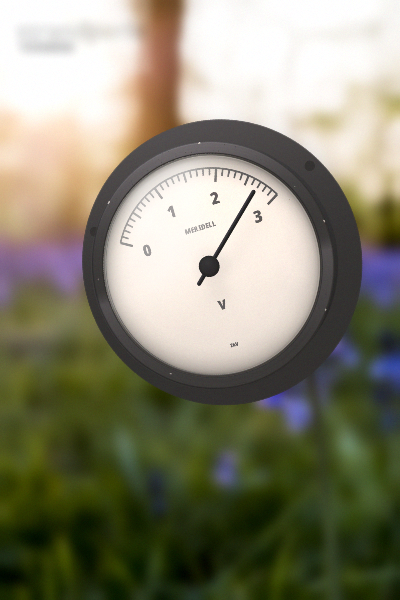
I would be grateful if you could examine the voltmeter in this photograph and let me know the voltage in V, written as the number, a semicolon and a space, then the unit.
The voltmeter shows 2.7; V
